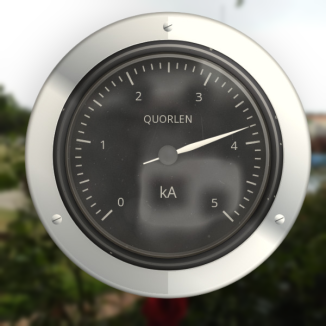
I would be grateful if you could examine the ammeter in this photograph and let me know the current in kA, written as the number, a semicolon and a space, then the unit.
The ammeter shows 3.8; kA
